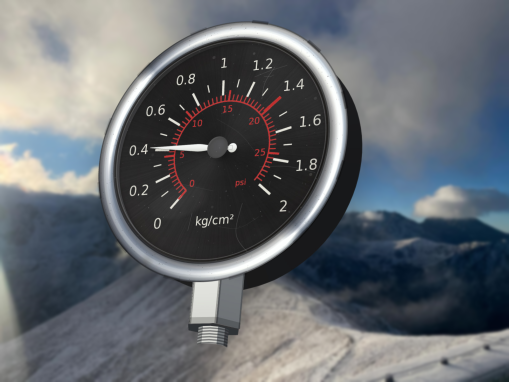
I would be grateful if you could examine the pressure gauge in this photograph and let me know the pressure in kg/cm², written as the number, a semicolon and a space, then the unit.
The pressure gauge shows 0.4; kg/cm²
